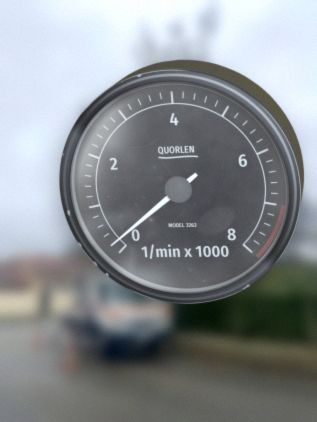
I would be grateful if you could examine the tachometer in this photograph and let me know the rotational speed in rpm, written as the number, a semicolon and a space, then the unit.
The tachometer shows 200; rpm
